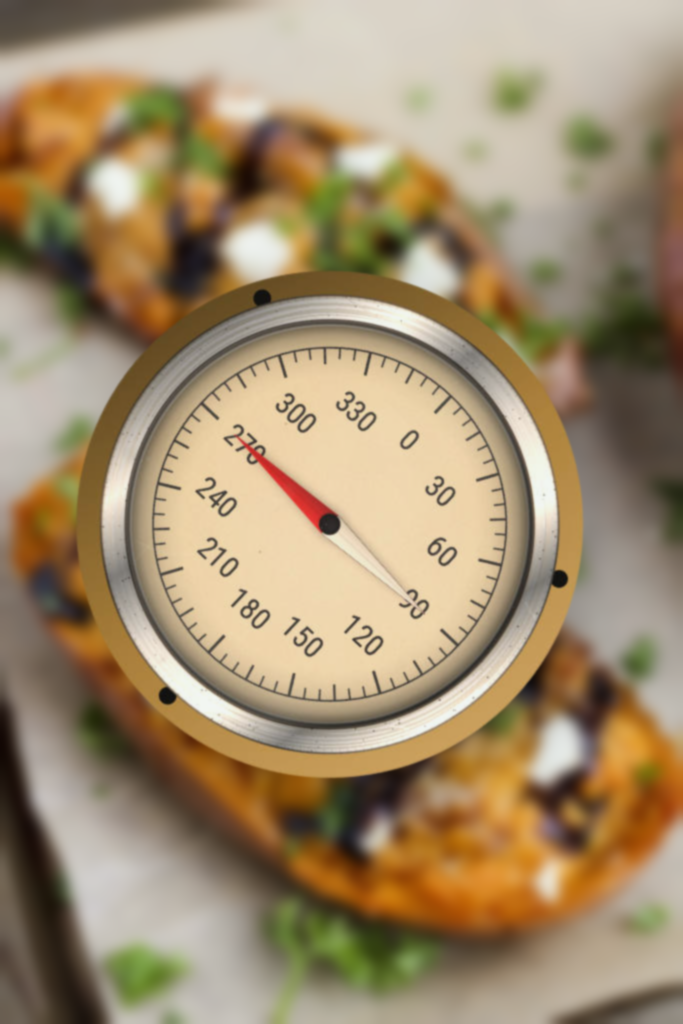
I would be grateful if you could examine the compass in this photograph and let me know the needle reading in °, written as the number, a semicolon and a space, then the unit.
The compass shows 270; °
